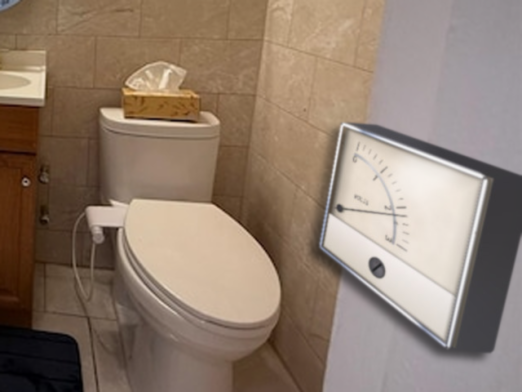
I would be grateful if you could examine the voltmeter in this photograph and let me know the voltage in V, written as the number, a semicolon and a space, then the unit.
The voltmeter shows 2.2; V
